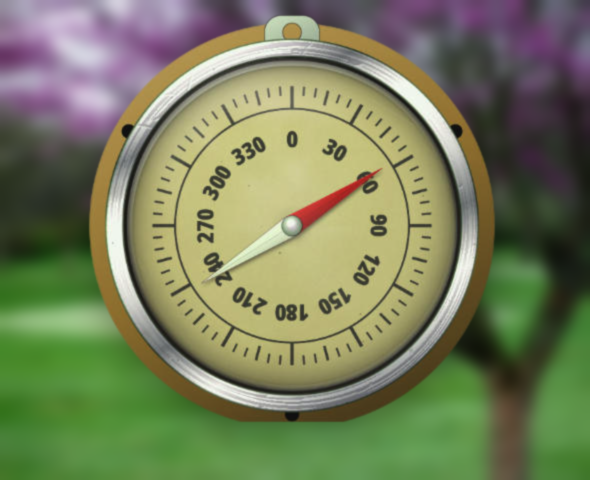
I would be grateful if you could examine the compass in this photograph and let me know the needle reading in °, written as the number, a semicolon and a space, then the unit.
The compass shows 57.5; °
